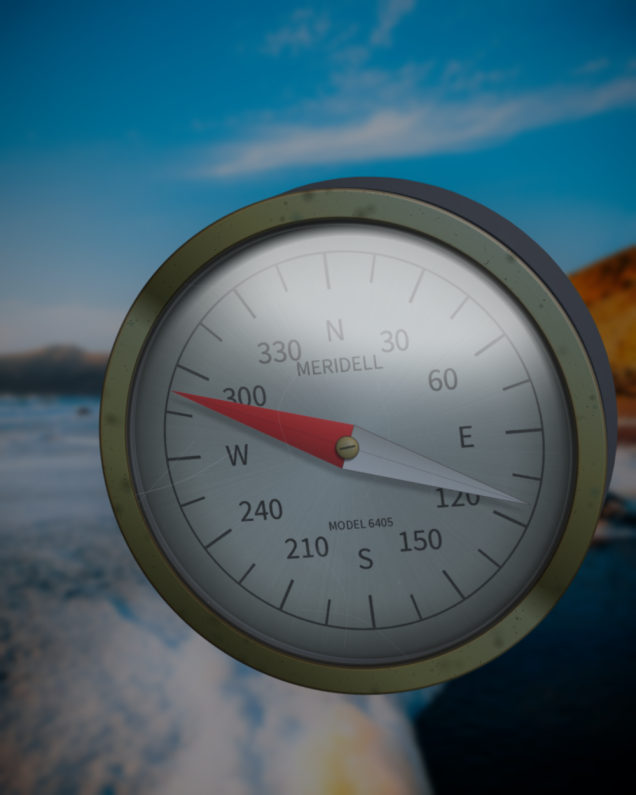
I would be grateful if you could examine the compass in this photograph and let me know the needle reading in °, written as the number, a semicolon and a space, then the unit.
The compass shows 292.5; °
